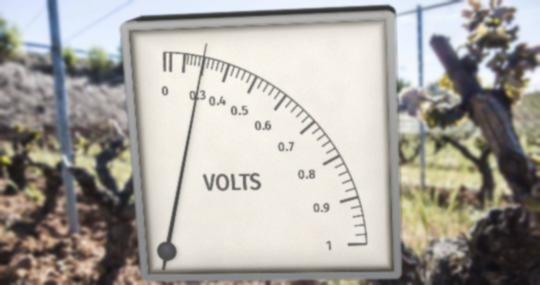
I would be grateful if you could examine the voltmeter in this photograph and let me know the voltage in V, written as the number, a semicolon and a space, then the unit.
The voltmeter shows 0.3; V
